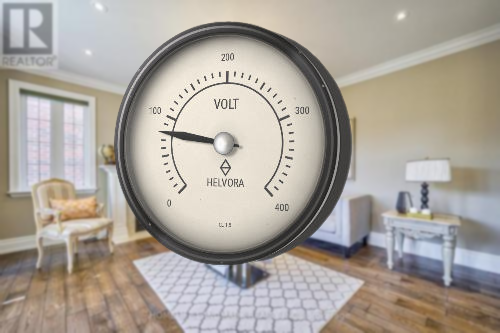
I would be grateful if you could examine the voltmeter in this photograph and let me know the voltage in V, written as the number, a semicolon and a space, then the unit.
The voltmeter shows 80; V
